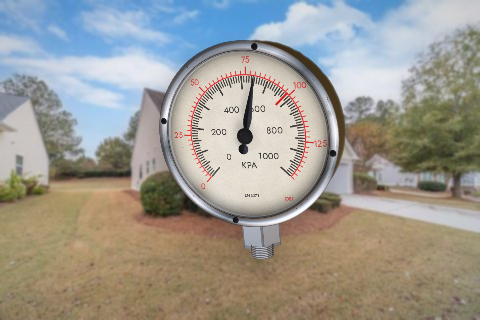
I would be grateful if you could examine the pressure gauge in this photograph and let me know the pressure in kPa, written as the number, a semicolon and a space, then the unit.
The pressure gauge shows 550; kPa
